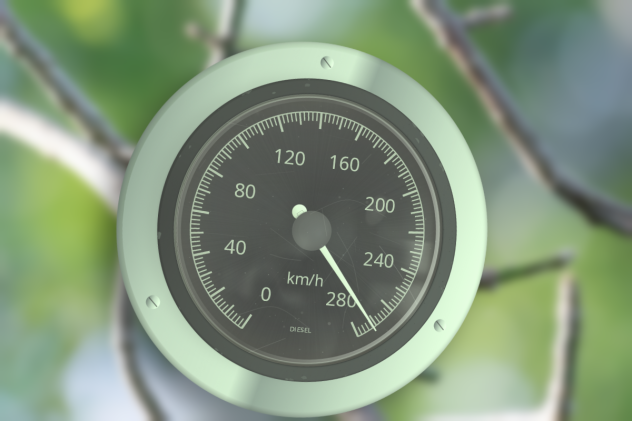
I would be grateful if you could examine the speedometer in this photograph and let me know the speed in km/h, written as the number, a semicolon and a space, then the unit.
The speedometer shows 272; km/h
